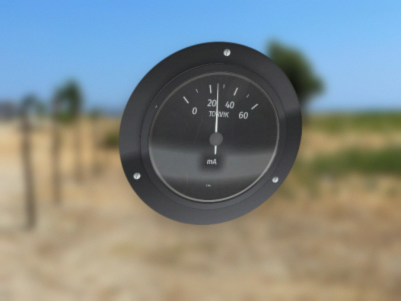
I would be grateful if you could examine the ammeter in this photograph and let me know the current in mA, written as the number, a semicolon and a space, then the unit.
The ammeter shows 25; mA
